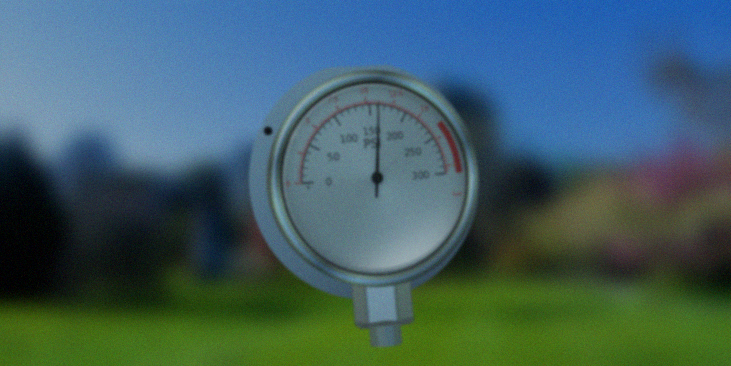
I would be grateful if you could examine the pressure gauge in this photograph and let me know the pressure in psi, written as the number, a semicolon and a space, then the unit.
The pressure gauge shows 160; psi
